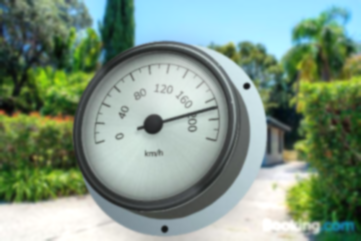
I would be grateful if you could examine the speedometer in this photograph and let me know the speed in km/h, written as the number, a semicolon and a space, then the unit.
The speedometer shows 190; km/h
